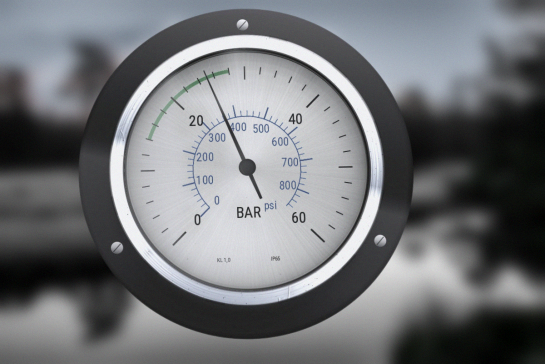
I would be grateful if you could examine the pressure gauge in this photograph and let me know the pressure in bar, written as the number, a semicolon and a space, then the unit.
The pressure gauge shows 25; bar
